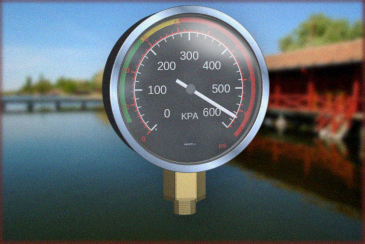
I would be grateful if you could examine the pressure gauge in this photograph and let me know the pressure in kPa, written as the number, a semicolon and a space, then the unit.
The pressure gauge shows 570; kPa
